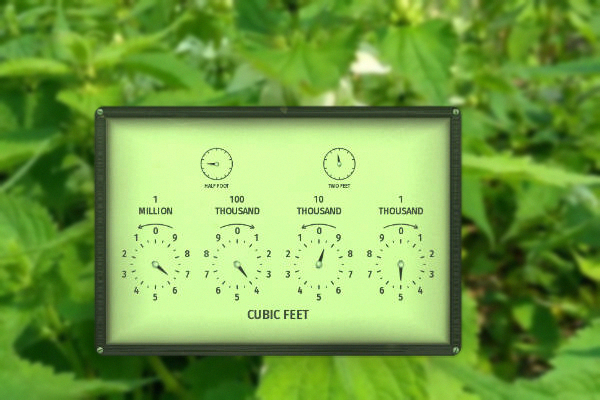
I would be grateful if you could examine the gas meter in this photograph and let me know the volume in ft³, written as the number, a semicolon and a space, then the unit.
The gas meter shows 639500; ft³
